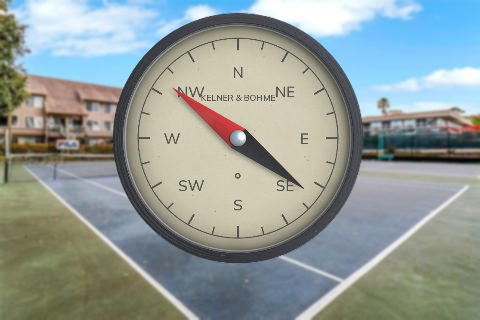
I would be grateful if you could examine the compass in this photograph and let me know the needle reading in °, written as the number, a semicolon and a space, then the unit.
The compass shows 307.5; °
